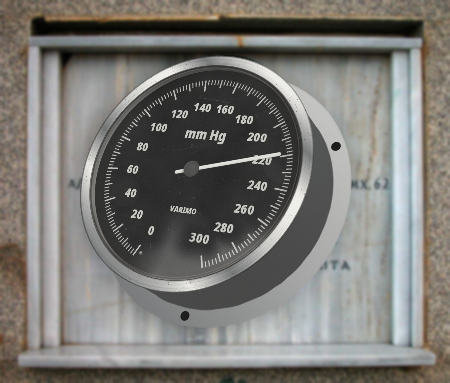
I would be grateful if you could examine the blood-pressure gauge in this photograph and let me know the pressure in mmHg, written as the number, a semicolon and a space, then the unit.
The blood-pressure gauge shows 220; mmHg
